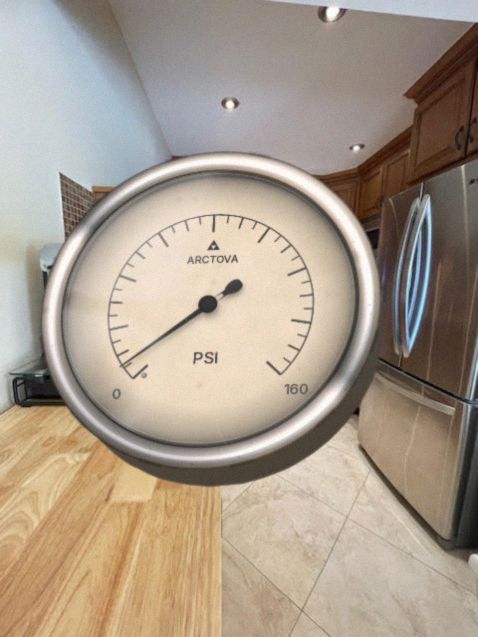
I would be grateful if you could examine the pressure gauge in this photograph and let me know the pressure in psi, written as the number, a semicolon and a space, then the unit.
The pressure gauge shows 5; psi
